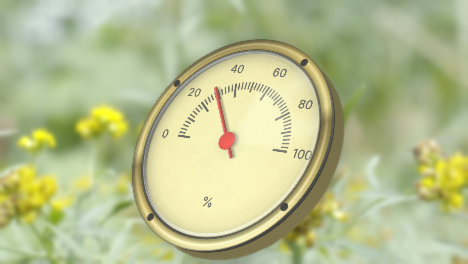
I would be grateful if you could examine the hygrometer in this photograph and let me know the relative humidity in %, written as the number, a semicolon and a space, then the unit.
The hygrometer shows 30; %
